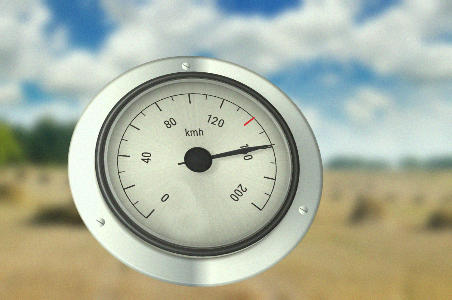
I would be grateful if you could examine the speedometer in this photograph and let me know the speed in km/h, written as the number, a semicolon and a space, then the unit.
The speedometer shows 160; km/h
